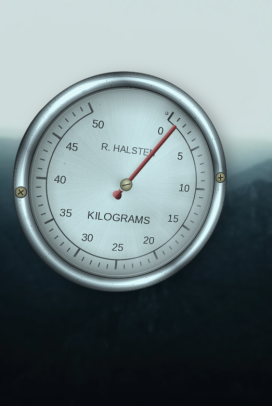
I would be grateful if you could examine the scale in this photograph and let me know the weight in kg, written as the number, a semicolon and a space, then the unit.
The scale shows 1; kg
